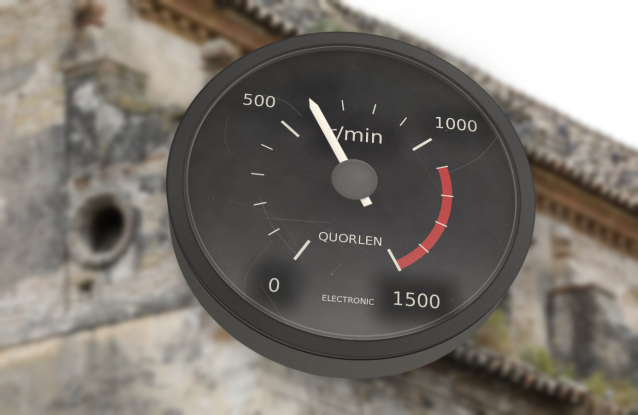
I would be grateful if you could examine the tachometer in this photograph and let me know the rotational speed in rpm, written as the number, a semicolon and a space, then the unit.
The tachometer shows 600; rpm
